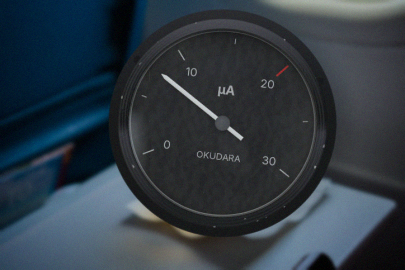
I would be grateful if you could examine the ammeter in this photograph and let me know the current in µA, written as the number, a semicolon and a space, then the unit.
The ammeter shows 7.5; µA
